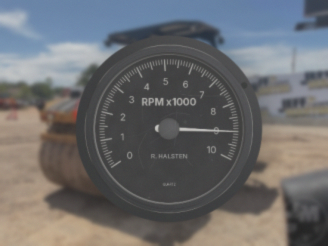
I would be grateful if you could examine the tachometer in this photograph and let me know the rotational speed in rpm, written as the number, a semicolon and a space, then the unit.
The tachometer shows 9000; rpm
